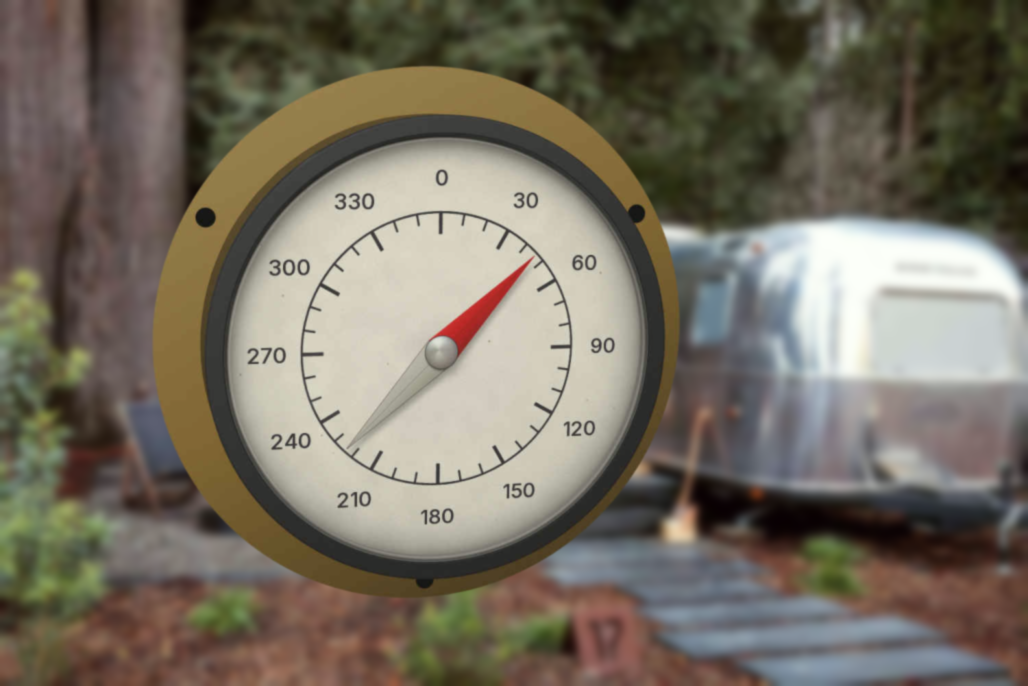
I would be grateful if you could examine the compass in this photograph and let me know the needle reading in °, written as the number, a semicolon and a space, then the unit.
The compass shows 45; °
